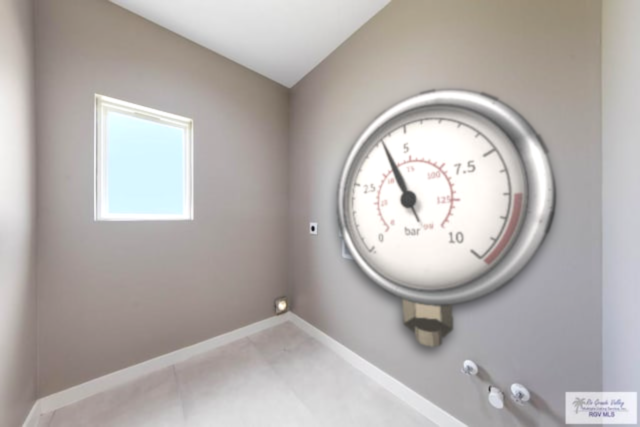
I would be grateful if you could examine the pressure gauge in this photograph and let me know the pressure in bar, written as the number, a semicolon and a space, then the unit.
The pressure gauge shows 4.25; bar
